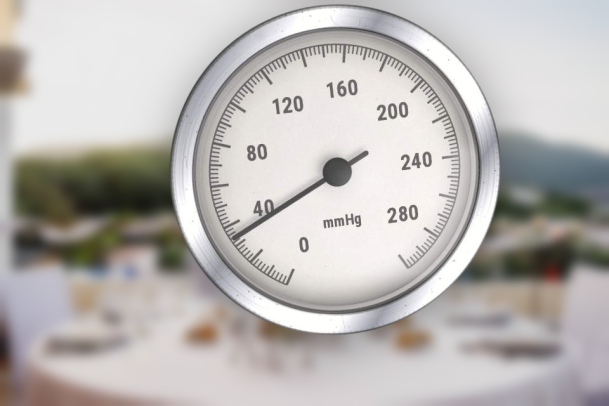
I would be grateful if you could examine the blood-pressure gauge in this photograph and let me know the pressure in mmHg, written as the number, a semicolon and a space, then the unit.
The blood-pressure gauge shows 34; mmHg
